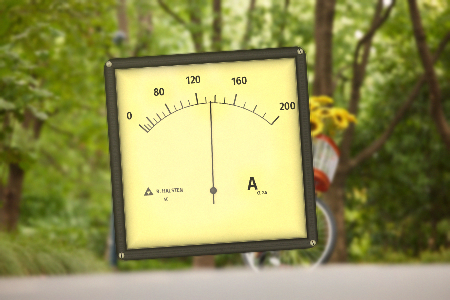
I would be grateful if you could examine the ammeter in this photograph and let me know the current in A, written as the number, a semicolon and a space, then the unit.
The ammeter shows 135; A
